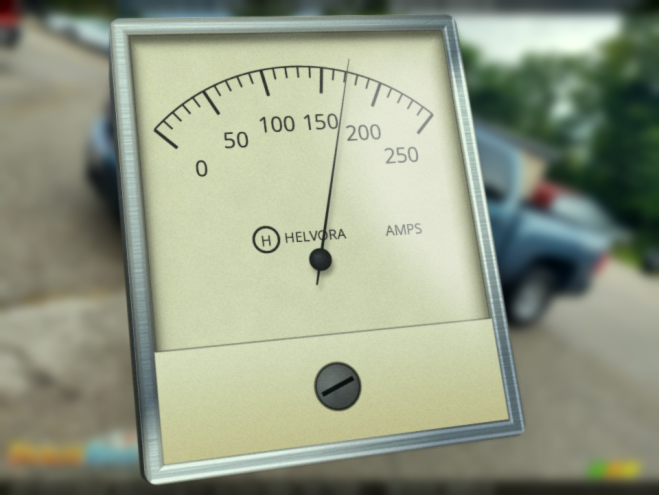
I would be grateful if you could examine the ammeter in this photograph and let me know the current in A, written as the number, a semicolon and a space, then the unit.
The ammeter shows 170; A
